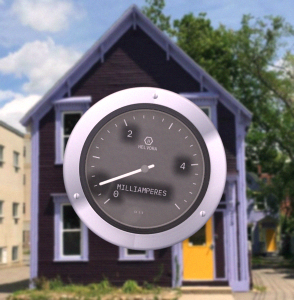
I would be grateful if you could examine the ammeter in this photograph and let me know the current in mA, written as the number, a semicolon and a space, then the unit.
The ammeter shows 0.4; mA
